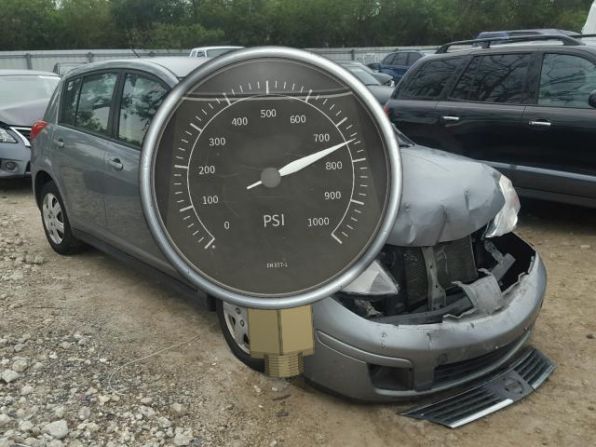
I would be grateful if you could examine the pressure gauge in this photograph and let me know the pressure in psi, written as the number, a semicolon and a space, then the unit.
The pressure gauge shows 750; psi
